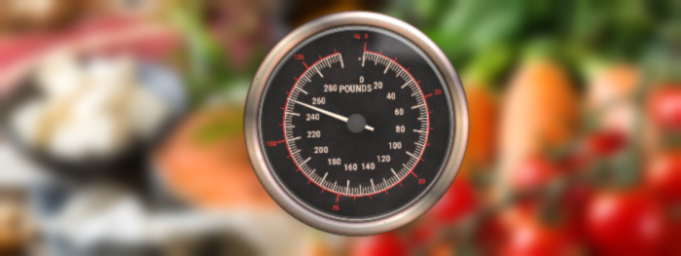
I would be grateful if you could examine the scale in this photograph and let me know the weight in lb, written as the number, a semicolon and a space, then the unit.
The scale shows 250; lb
